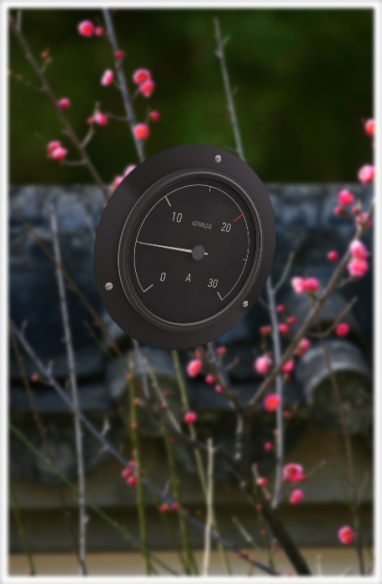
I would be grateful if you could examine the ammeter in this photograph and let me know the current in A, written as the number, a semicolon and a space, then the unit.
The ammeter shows 5; A
